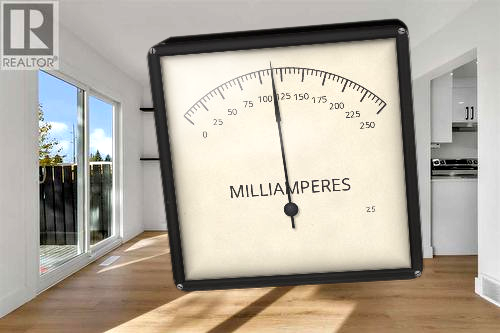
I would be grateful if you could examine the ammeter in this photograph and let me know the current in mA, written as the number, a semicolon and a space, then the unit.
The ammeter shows 115; mA
